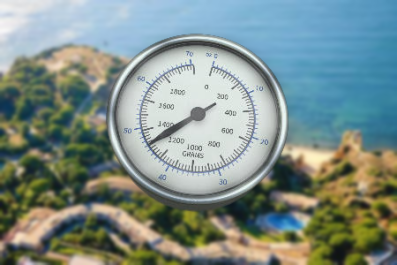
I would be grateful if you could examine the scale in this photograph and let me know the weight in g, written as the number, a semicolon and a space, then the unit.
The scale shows 1300; g
